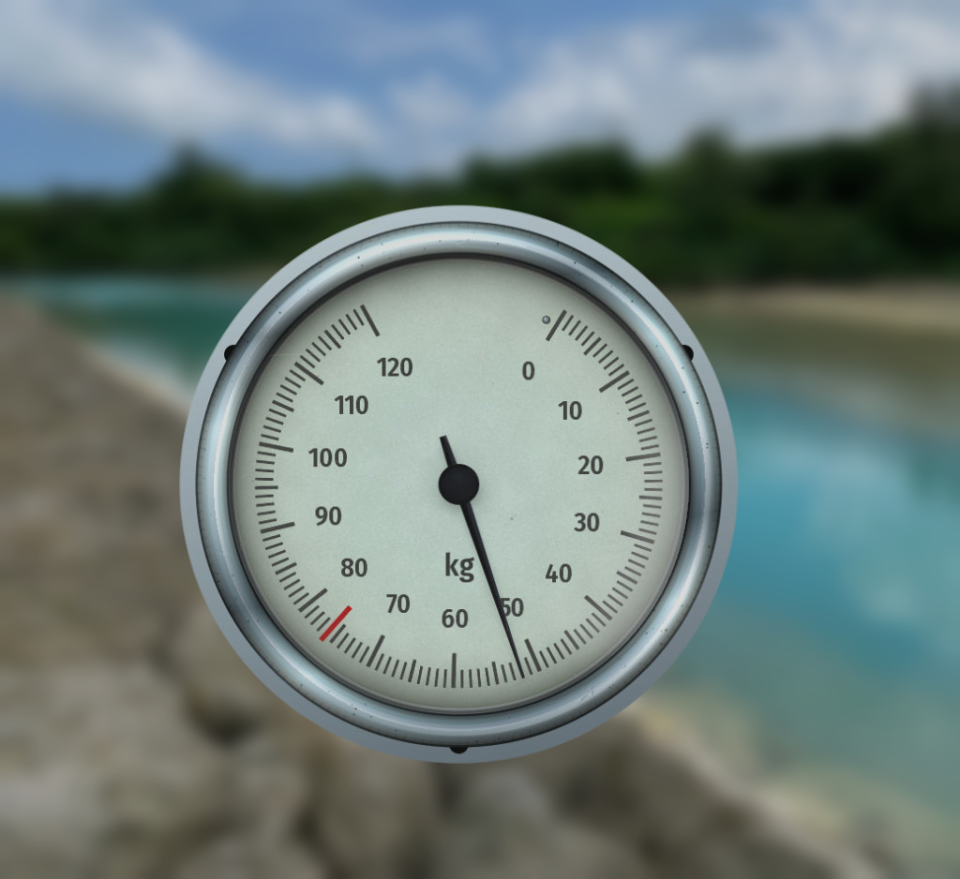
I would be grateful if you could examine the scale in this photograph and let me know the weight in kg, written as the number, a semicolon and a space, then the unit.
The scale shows 52; kg
